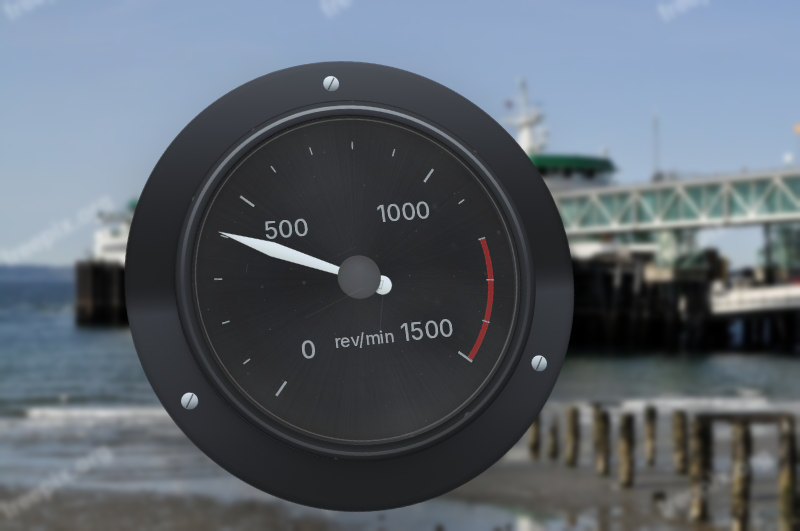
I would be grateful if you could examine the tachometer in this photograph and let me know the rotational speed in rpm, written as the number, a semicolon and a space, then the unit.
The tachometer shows 400; rpm
